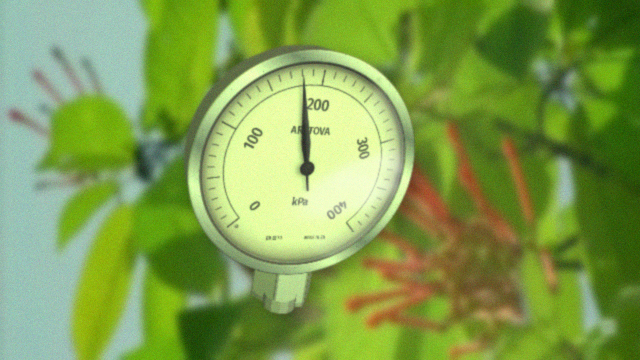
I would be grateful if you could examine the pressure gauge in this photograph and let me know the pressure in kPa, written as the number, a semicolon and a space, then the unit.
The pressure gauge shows 180; kPa
